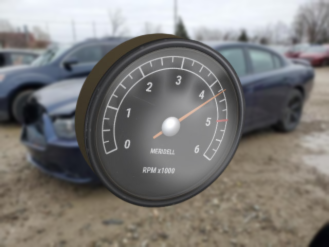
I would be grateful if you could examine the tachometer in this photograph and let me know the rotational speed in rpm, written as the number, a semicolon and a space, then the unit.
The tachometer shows 4250; rpm
